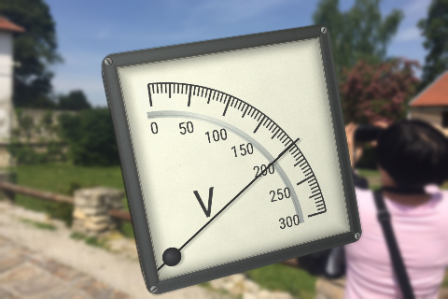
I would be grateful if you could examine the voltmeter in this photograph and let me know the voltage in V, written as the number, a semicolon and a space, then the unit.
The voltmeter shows 200; V
